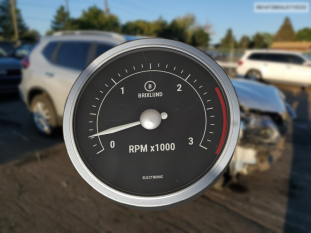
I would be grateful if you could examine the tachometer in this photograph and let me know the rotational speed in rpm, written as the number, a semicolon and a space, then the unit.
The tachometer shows 200; rpm
